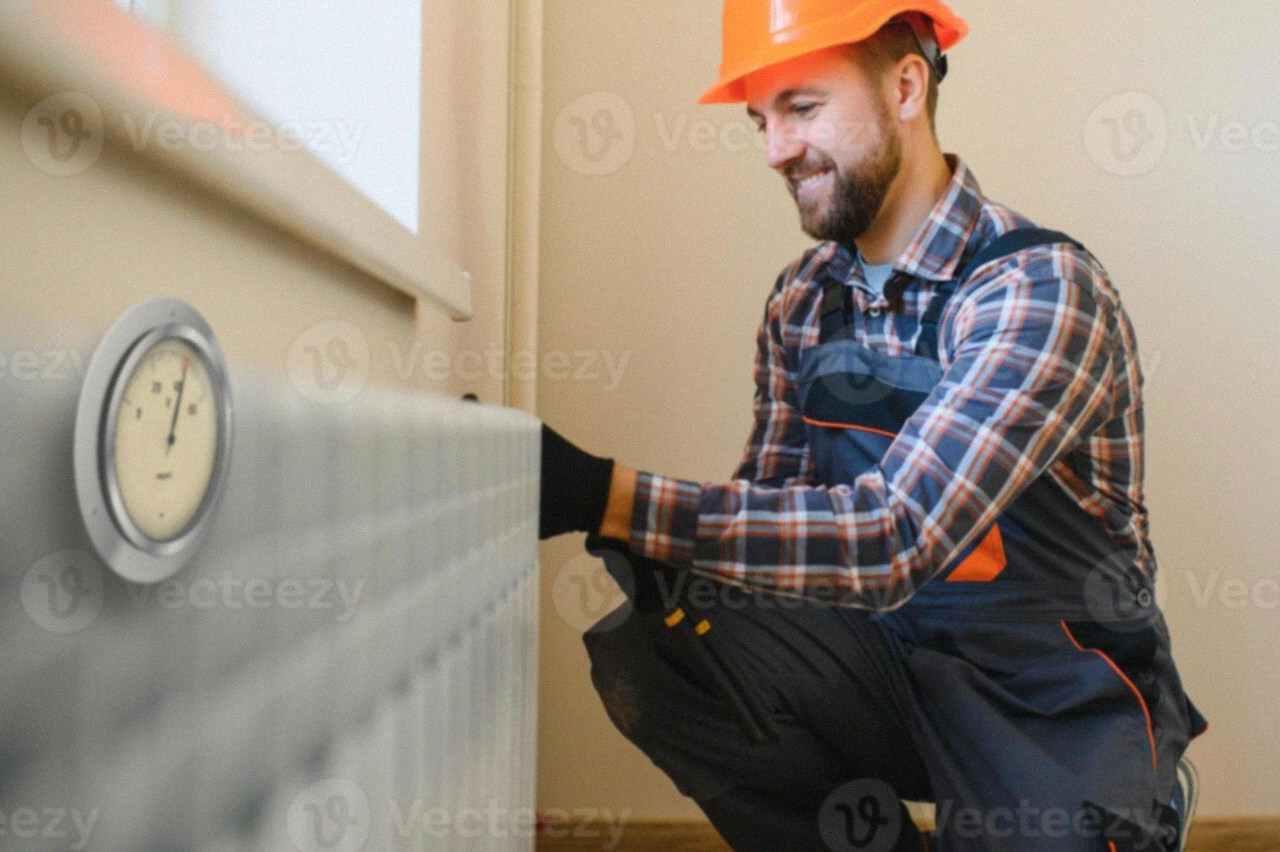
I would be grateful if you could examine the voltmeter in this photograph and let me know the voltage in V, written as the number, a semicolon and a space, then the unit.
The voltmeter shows 40; V
